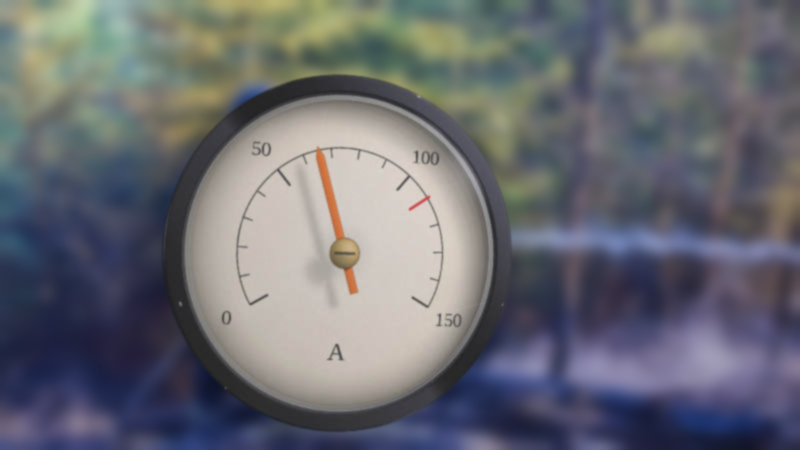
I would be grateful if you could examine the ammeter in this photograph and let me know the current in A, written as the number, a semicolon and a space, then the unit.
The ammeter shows 65; A
